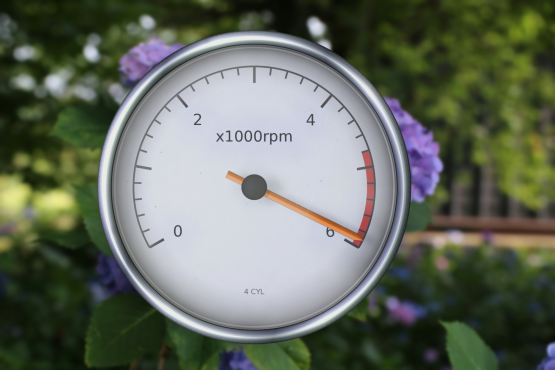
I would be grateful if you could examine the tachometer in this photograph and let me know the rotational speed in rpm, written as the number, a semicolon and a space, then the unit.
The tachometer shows 5900; rpm
